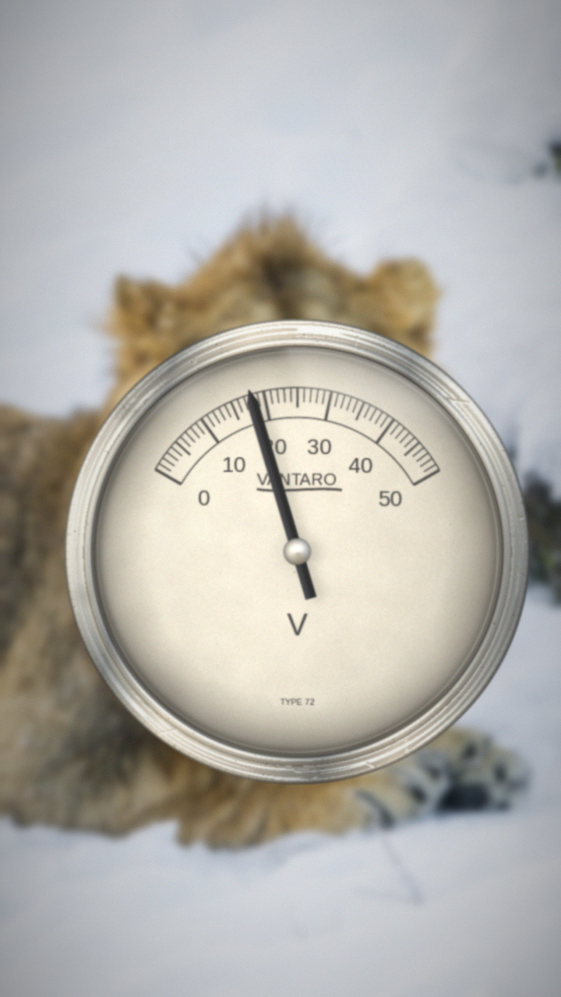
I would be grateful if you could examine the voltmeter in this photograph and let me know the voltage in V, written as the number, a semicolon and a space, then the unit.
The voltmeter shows 18; V
